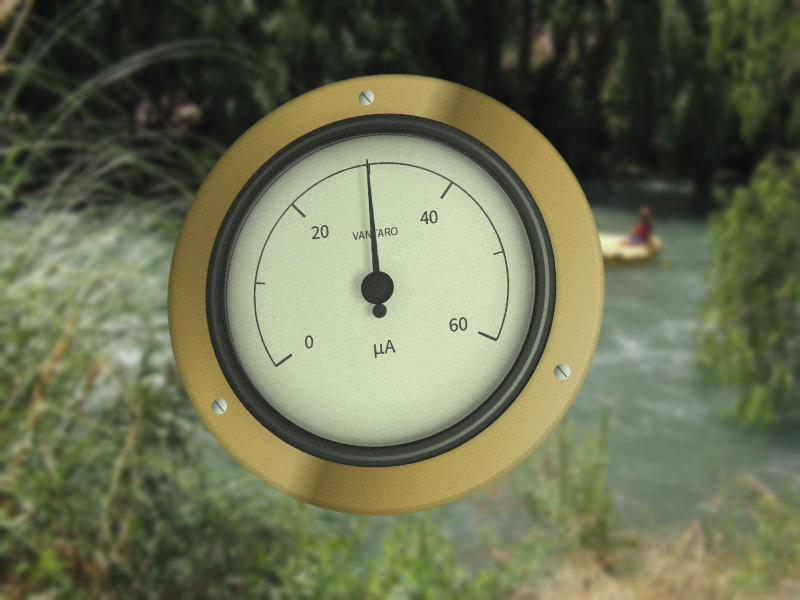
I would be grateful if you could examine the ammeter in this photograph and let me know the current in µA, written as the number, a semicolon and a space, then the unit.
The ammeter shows 30; µA
